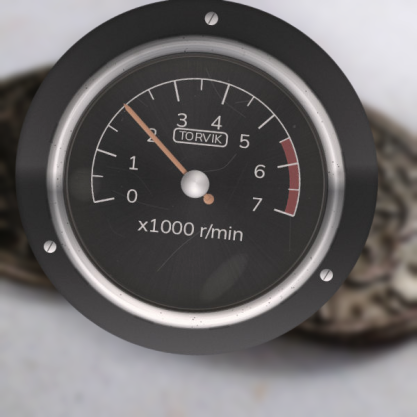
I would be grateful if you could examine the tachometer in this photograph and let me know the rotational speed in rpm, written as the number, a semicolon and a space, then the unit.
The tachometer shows 2000; rpm
